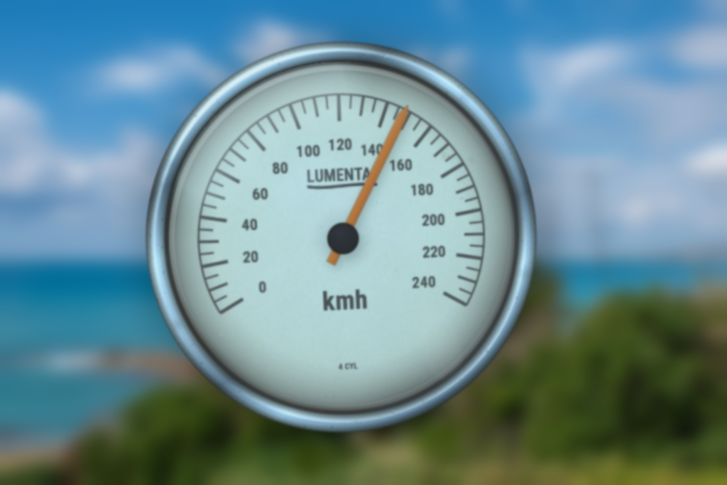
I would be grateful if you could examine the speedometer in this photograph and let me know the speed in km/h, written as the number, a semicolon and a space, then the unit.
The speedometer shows 147.5; km/h
